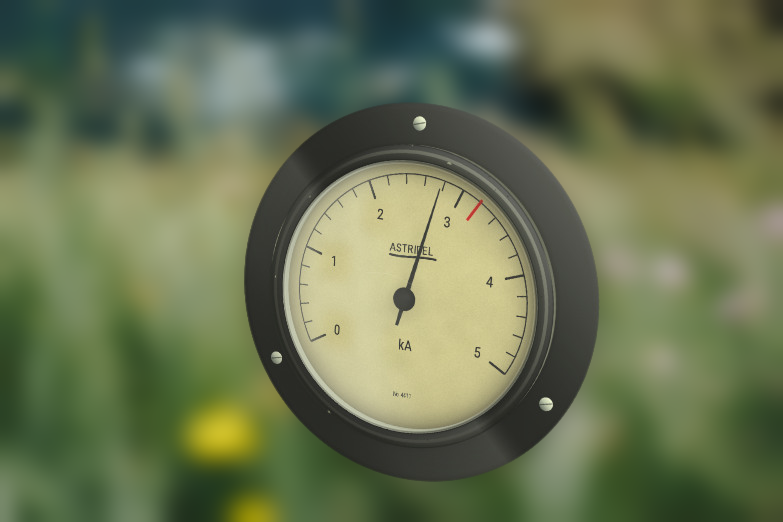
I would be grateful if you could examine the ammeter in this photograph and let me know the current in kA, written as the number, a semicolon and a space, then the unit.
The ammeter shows 2.8; kA
